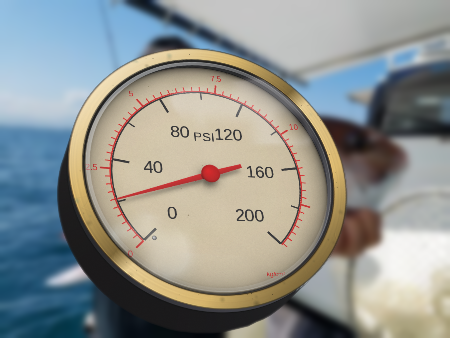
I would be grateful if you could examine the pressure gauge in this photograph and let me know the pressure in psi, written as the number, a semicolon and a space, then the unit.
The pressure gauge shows 20; psi
